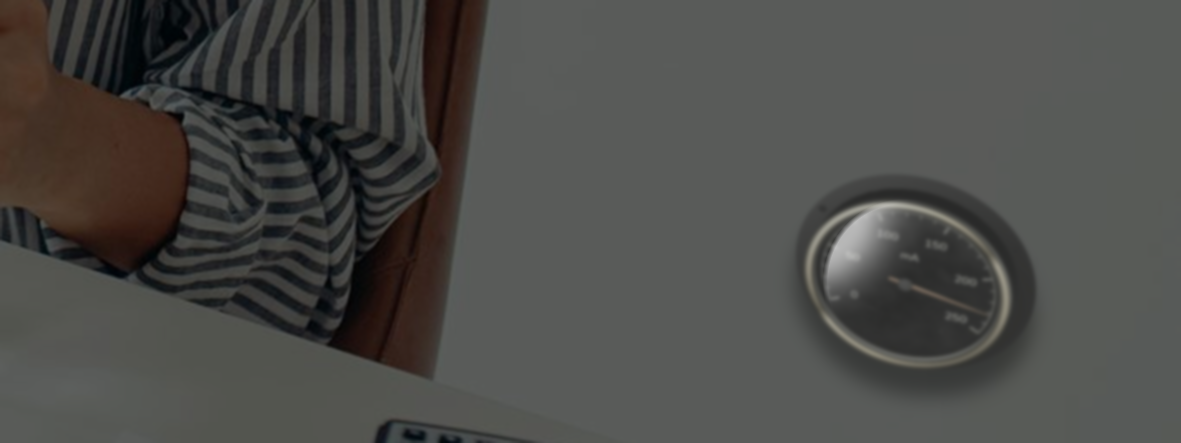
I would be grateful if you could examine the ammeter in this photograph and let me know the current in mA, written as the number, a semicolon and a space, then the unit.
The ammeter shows 230; mA
